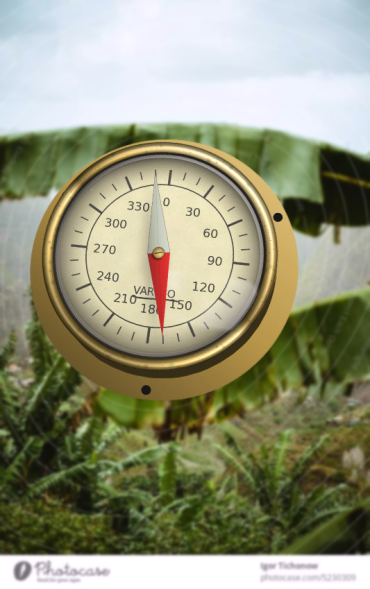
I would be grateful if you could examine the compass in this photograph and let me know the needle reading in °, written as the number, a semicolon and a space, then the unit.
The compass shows 170; °
